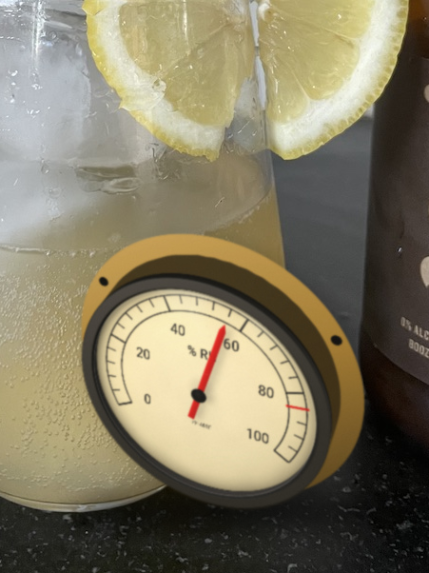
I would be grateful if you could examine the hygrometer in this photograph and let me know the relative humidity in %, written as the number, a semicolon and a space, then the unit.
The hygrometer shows 56; %
